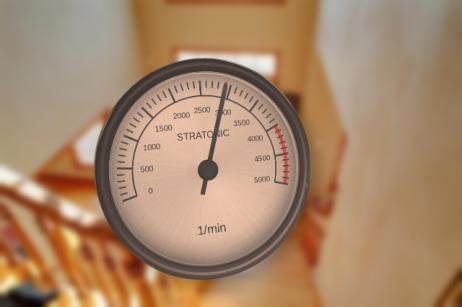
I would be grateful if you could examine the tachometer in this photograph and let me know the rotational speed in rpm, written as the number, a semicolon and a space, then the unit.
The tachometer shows 2900; rpm
